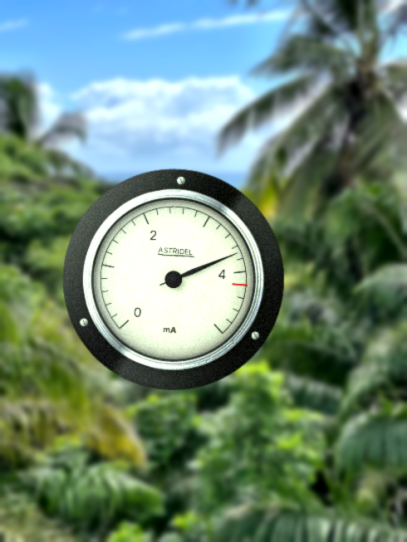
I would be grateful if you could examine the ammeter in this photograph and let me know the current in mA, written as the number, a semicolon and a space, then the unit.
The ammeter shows 3.7; mA
